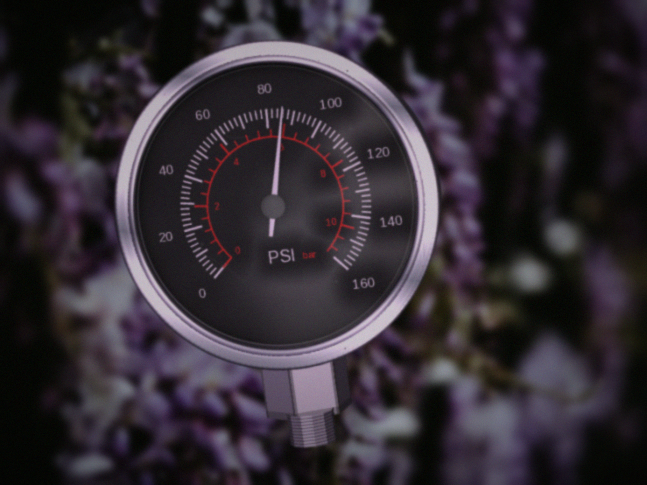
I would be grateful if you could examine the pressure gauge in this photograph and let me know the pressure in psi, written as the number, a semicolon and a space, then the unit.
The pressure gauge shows 86; psi
